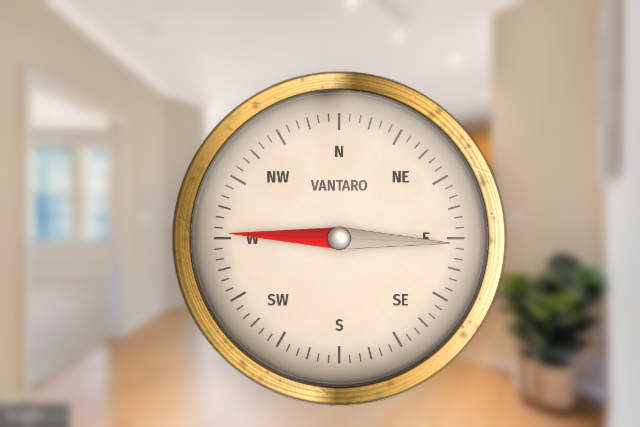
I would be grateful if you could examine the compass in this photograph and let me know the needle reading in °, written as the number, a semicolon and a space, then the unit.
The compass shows 272.5; °
